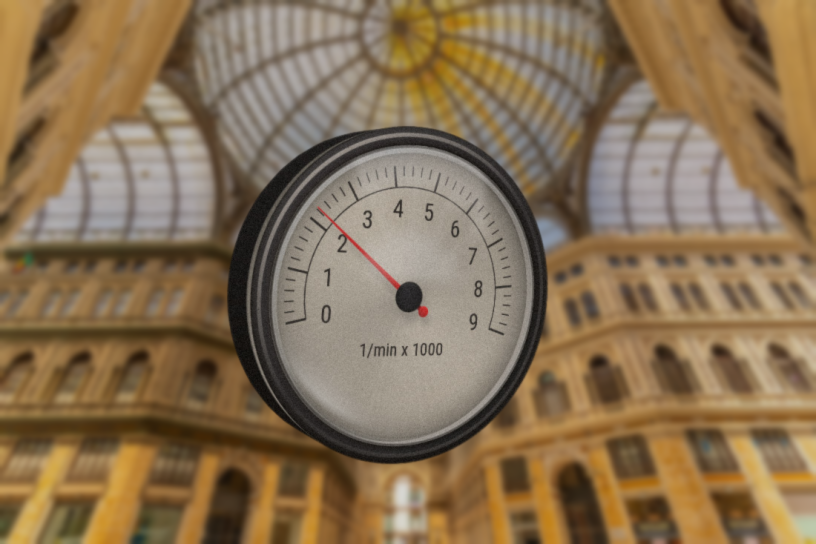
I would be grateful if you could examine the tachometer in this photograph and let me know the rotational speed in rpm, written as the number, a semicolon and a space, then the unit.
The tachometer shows 2200; rpm
